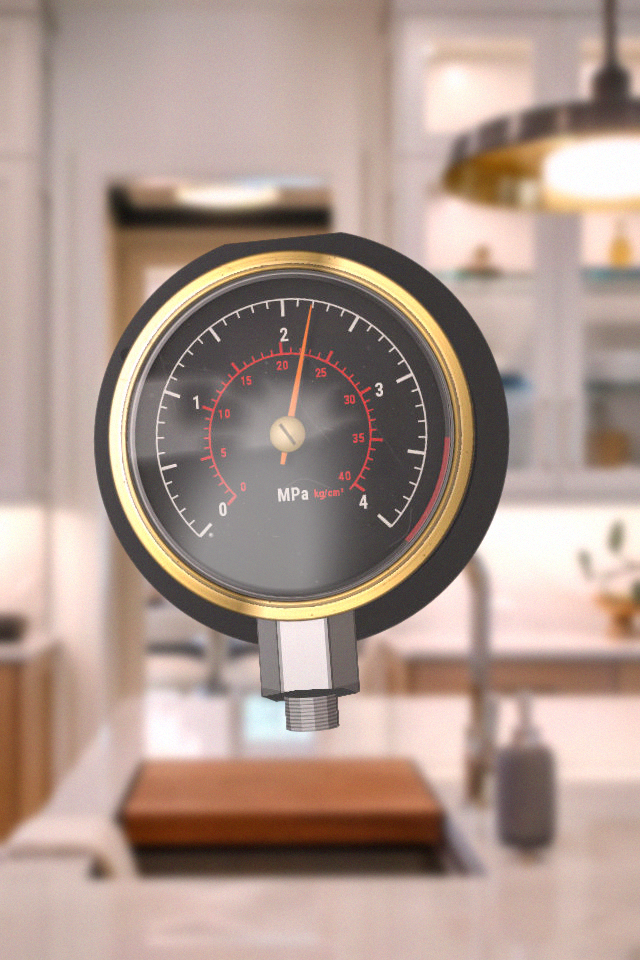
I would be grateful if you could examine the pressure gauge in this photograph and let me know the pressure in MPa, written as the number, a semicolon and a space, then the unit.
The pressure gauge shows 2.2; MPa
